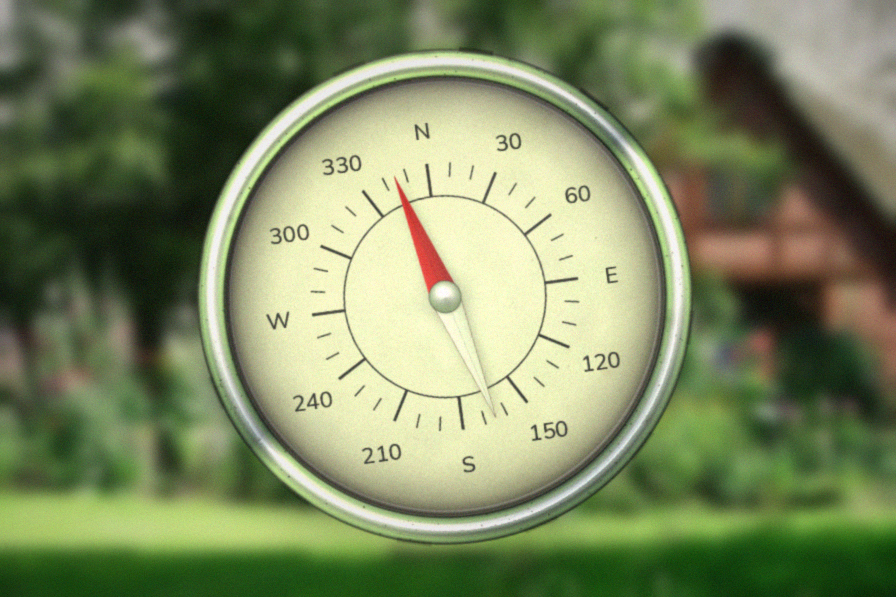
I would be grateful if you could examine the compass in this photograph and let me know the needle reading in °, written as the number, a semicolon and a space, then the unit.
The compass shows 345; °
